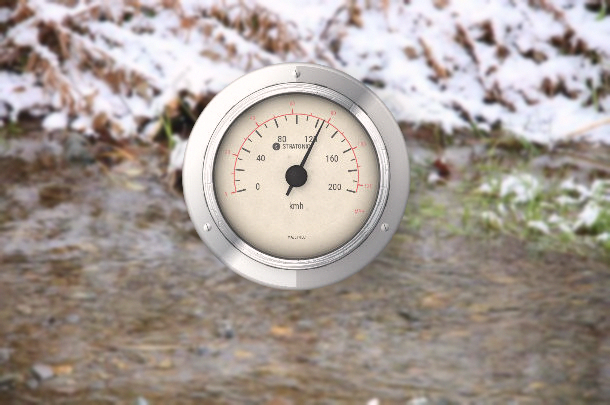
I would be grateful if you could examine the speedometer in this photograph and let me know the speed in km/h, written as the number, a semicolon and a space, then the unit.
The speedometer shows 125; km/h
